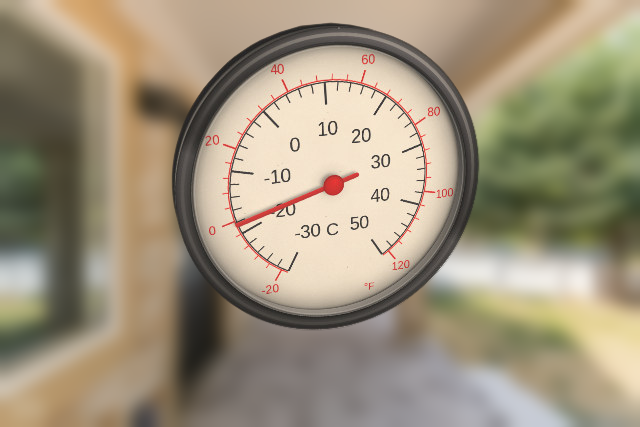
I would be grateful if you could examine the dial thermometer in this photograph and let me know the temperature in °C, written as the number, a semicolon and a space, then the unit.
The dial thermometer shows -18; °C
